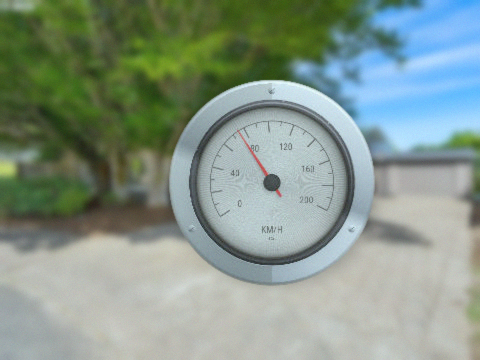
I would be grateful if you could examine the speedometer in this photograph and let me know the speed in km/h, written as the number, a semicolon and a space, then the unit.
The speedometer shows 75; km/h
